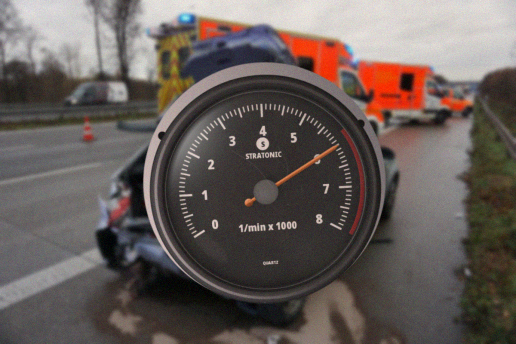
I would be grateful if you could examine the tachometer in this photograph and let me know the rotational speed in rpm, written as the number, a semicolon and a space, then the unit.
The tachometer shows 6000; rpm
